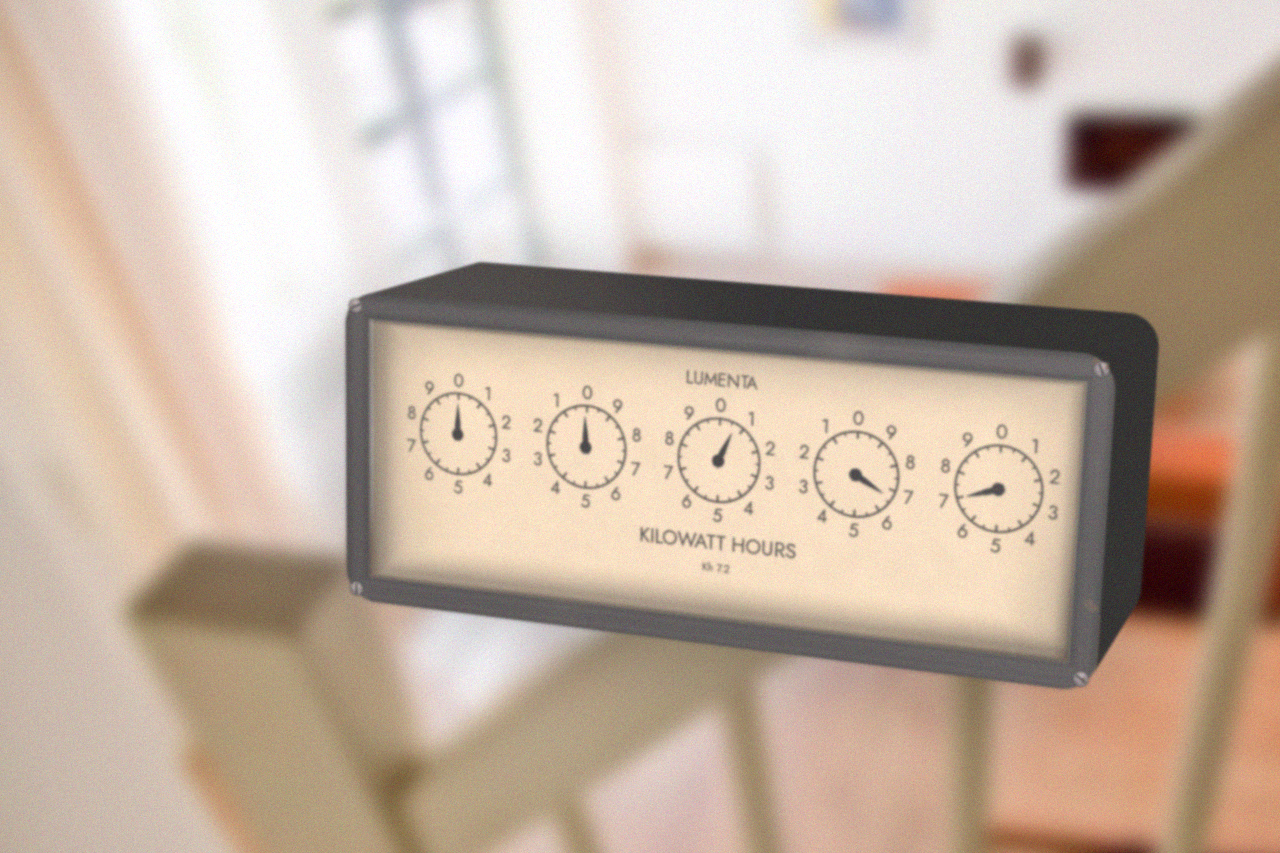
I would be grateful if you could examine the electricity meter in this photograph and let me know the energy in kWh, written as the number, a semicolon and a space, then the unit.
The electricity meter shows 67; kWh
